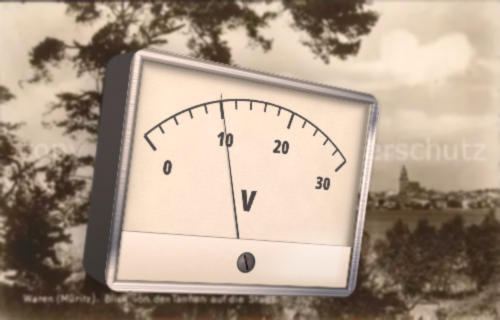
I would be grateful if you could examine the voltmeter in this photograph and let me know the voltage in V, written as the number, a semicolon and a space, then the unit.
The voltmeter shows 10; V
